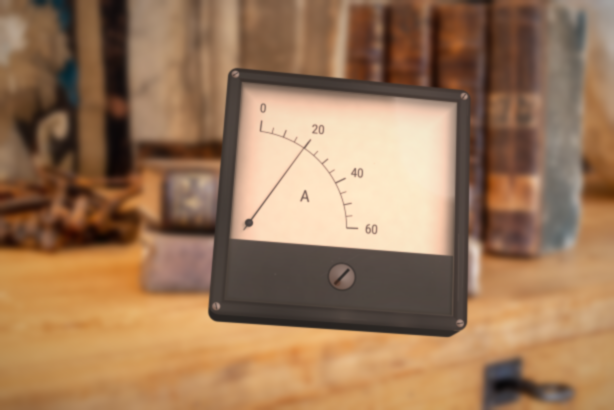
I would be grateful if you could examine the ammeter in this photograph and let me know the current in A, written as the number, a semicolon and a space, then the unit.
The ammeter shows 20; A
